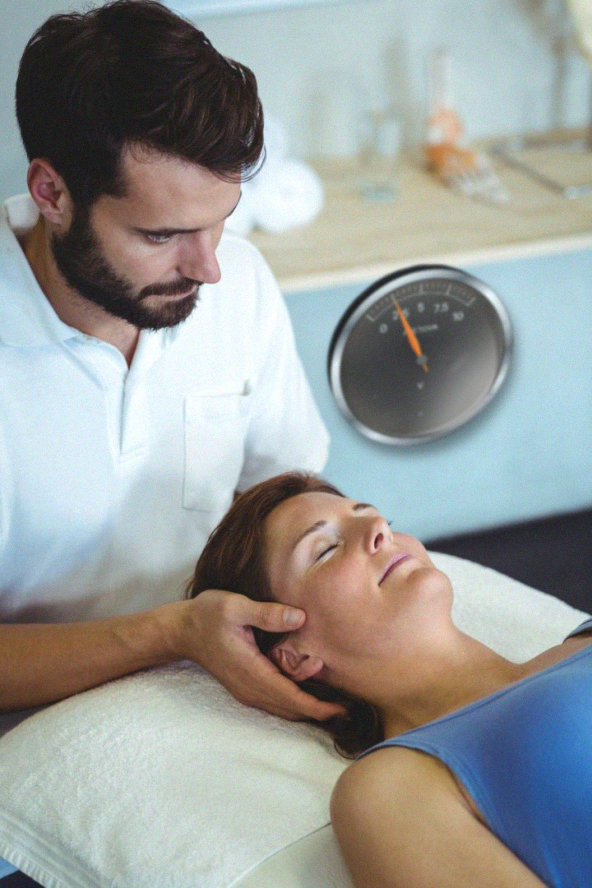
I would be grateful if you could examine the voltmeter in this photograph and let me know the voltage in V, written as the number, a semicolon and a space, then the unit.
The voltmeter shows 2.5; V
